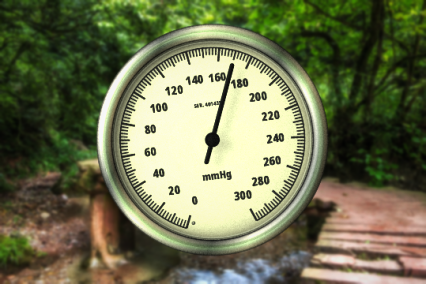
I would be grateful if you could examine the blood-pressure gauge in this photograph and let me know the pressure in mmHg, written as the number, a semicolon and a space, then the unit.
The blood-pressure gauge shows 170; mmHg
